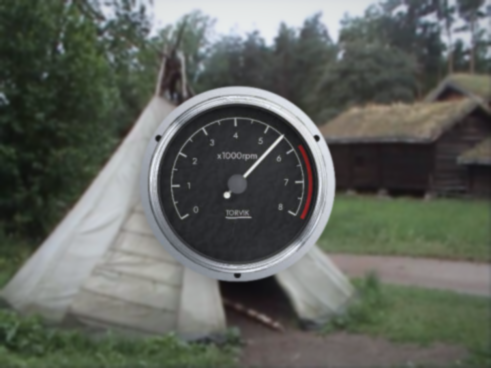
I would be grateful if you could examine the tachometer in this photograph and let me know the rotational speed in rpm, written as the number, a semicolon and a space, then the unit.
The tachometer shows 5500; rpm
